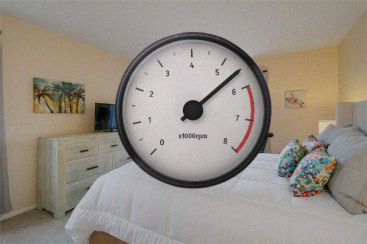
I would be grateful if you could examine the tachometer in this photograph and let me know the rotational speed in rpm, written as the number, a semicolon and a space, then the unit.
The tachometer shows 5500; rpm
